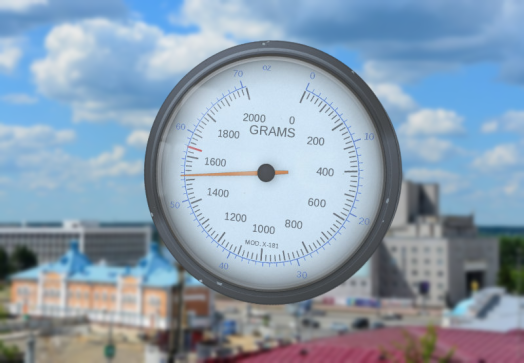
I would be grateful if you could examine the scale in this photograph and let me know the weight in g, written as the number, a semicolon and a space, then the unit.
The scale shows 1520; g
